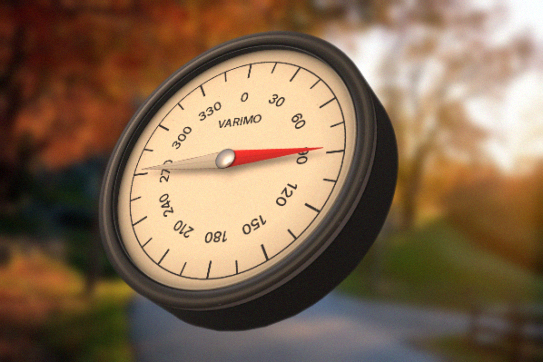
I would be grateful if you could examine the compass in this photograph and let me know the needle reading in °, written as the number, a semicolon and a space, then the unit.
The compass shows 90; °
